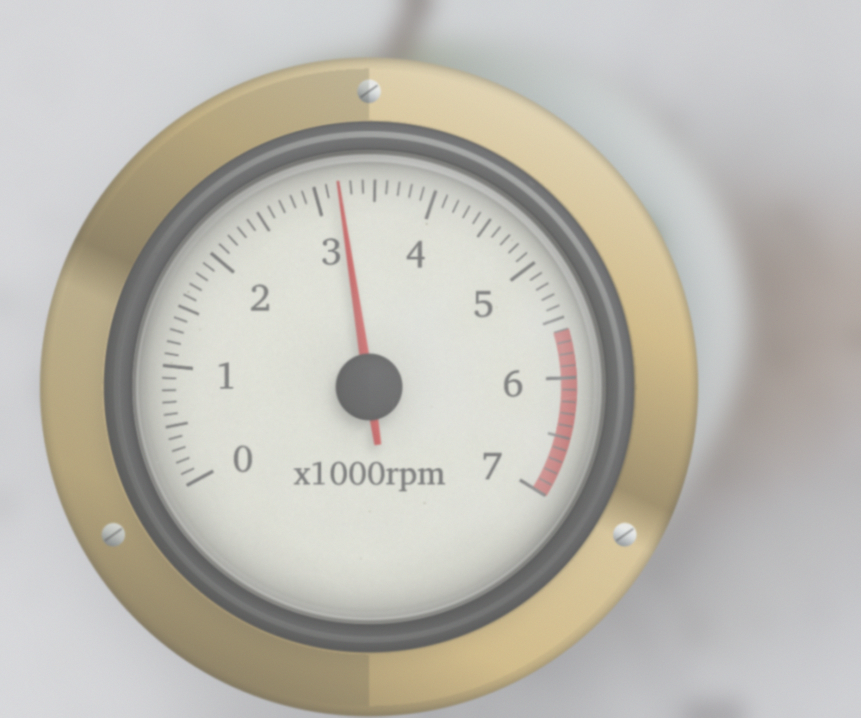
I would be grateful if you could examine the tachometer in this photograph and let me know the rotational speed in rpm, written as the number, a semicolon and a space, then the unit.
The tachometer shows 3200; rpm
